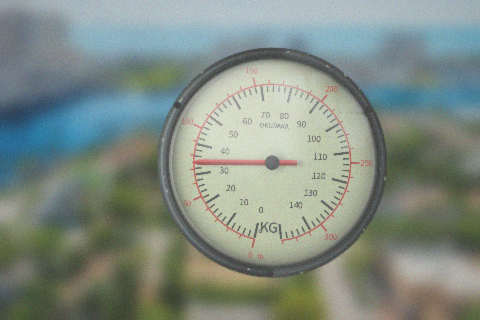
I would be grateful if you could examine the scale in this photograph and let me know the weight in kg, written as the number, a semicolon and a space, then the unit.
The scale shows 34; kg
